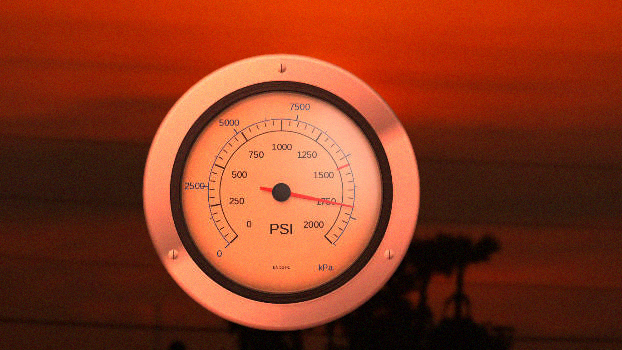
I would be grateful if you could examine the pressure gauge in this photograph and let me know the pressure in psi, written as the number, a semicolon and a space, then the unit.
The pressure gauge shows 1750; psi
